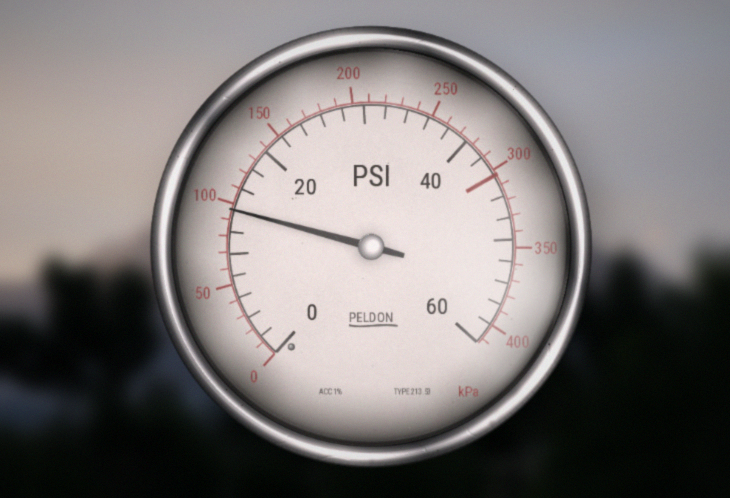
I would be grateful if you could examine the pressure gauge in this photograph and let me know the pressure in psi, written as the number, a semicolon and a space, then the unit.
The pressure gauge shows 14; psi
